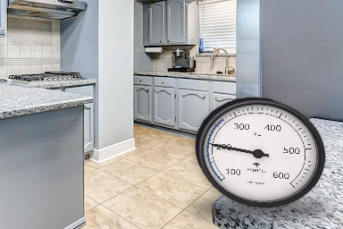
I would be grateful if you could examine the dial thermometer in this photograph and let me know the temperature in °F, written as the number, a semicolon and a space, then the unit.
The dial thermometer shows 200; °F
